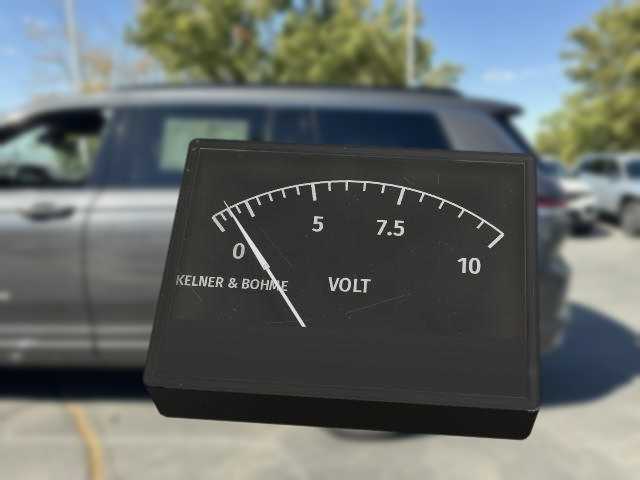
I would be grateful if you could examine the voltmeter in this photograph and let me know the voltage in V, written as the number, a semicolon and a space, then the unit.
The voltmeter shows 1.5; V
